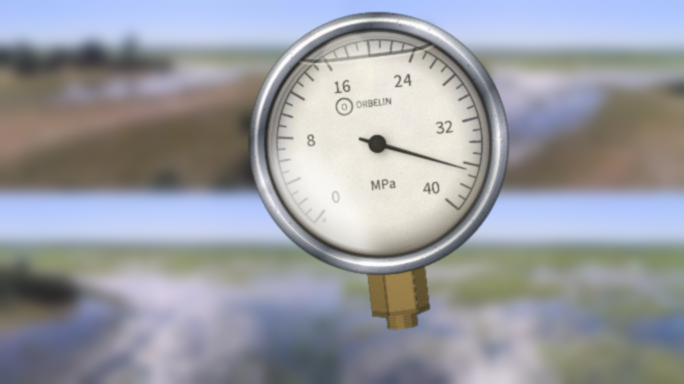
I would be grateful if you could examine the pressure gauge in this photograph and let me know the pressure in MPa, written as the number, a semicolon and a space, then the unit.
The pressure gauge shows 36.5; MPa
